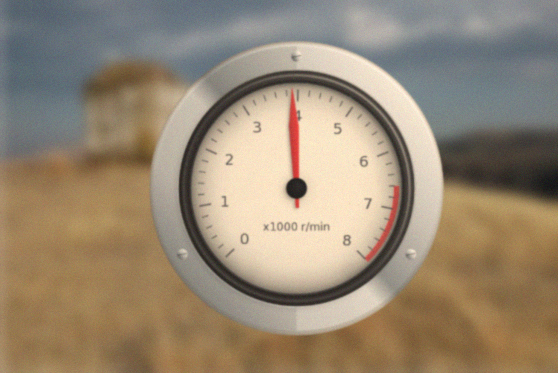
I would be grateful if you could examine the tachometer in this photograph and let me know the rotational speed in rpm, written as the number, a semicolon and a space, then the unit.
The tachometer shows 3900; rpm
